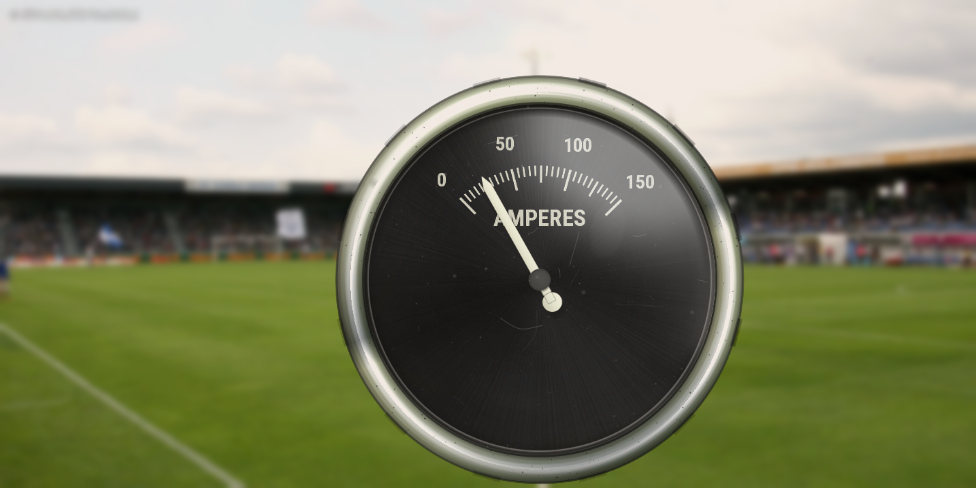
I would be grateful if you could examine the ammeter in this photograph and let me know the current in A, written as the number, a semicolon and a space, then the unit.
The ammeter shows 25; A
